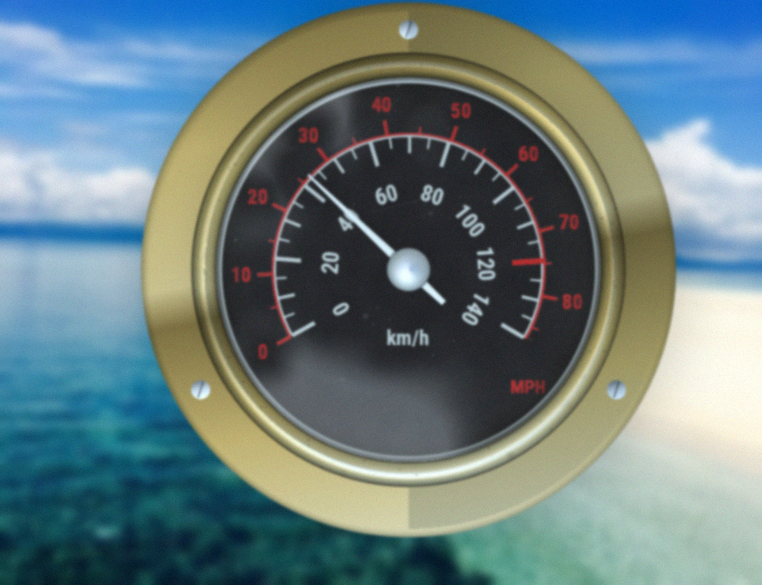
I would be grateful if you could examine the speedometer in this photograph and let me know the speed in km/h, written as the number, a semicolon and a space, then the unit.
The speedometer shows 42.5; km/h
